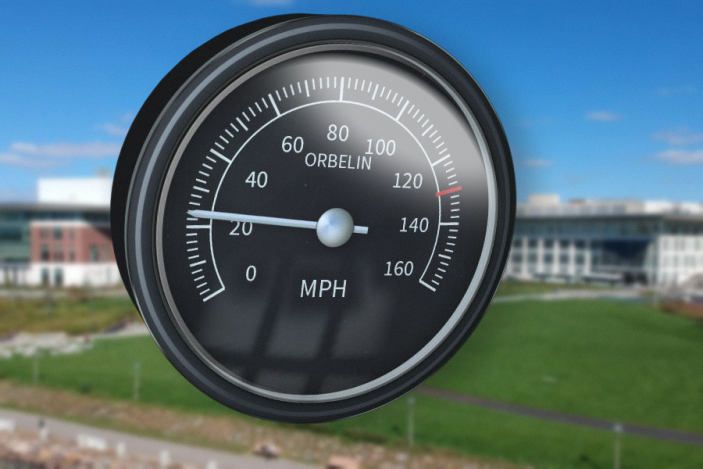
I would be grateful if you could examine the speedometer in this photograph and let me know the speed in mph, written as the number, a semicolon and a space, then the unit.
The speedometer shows 24; mph
